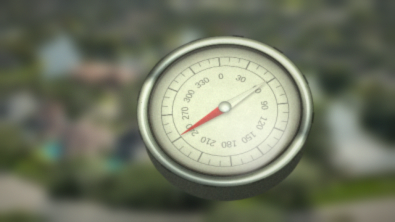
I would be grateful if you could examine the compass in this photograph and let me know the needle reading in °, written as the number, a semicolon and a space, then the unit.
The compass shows 240; °
